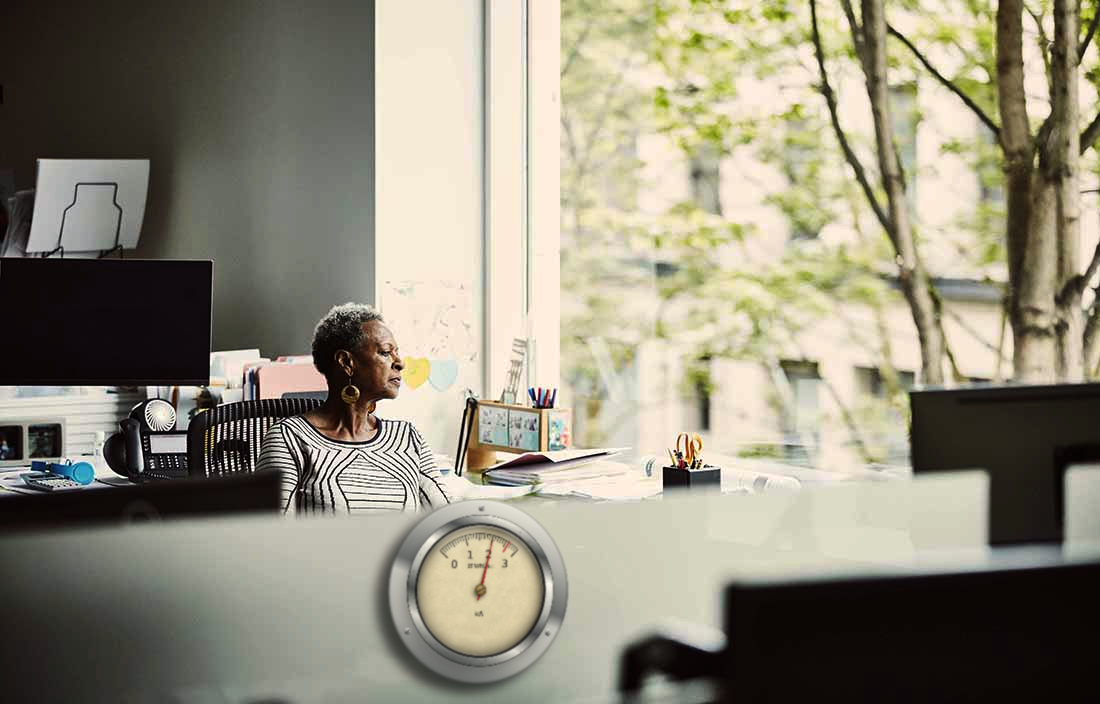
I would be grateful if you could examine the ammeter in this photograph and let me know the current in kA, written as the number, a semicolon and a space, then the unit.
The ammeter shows 2; kA
